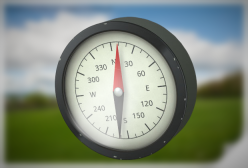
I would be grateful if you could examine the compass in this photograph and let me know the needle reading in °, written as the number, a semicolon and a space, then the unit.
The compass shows 10; °
